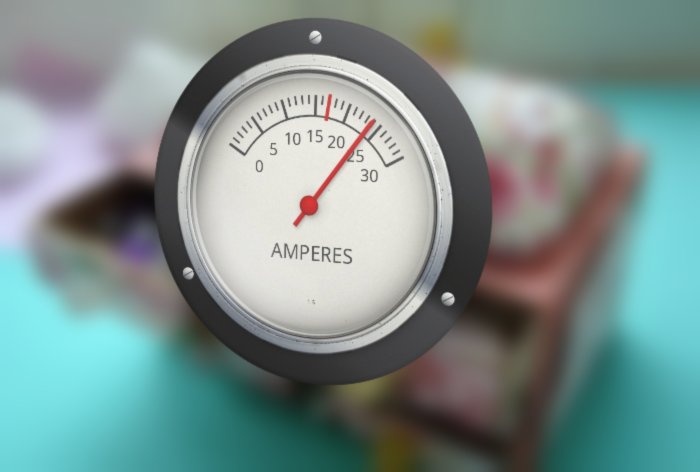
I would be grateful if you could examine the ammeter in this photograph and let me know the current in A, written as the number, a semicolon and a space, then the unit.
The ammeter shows 24; A
